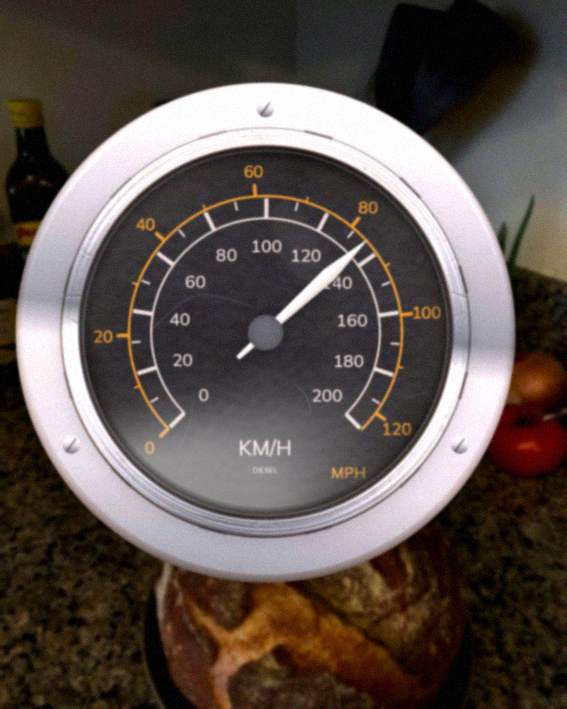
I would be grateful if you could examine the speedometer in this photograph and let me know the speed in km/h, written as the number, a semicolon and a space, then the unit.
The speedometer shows 135; km/h
